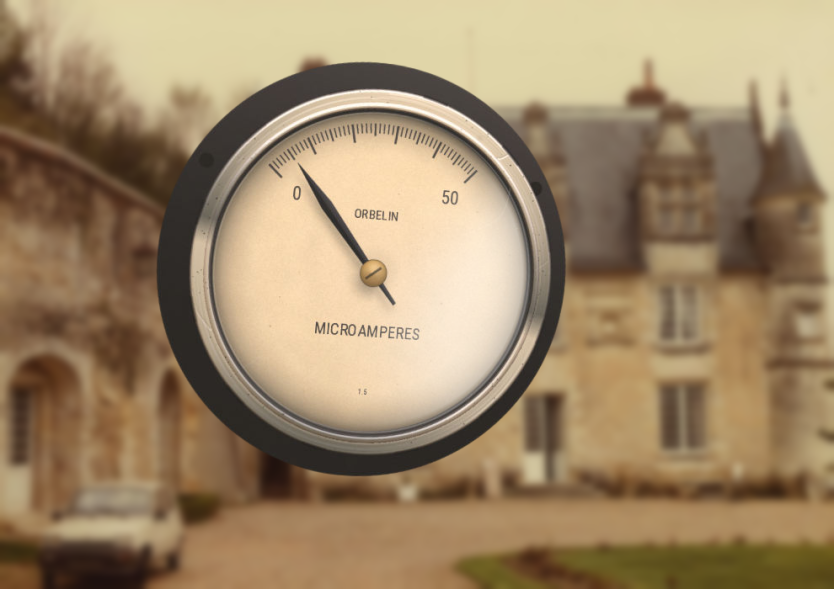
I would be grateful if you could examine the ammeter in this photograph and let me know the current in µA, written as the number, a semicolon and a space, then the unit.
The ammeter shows 5; µA
